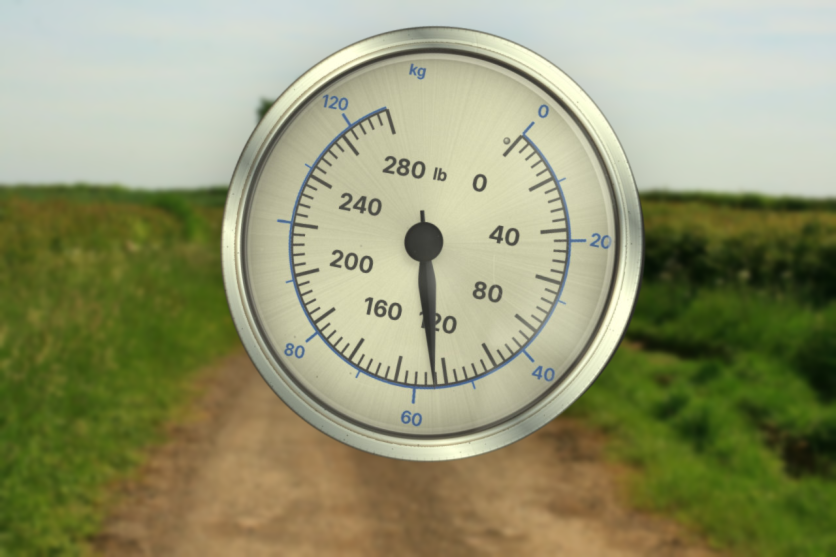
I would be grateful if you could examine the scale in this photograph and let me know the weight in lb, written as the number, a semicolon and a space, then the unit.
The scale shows 124; lb
